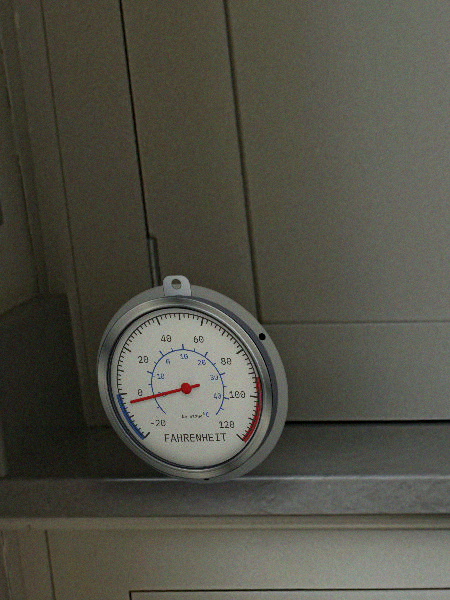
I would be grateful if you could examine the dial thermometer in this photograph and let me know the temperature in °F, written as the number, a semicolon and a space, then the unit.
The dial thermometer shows -4; °F
